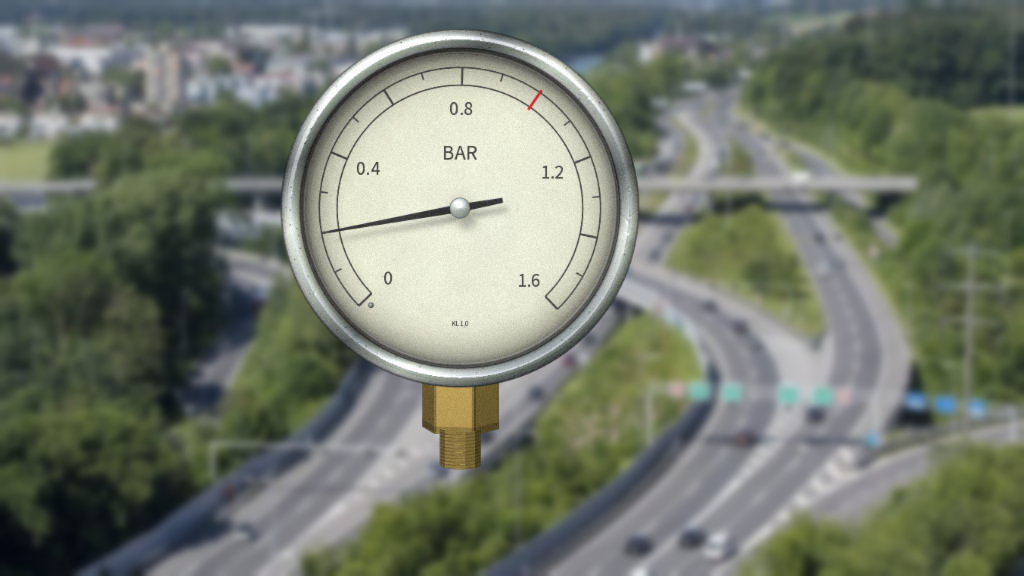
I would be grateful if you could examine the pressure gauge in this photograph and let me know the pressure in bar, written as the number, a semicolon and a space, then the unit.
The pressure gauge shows 0.2; bar
